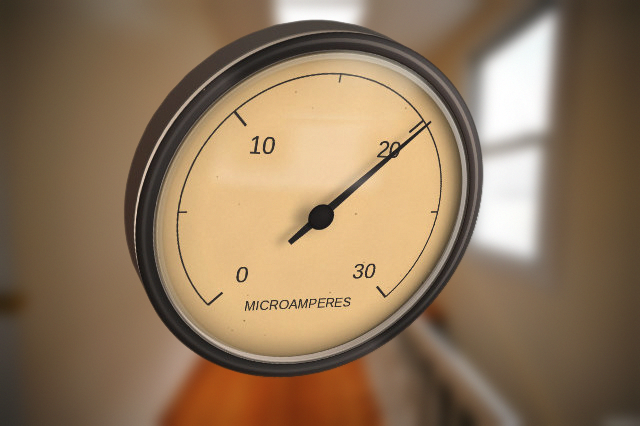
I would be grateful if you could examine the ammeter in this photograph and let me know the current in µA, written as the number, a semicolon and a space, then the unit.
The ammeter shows 20; µA
